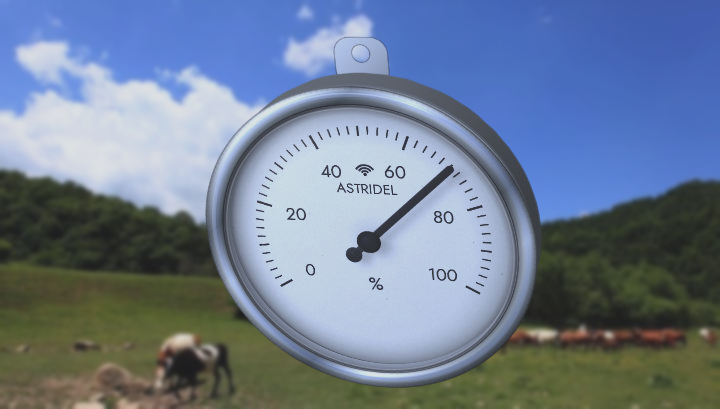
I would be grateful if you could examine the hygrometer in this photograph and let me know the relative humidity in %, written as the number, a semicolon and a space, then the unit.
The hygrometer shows 70; %
